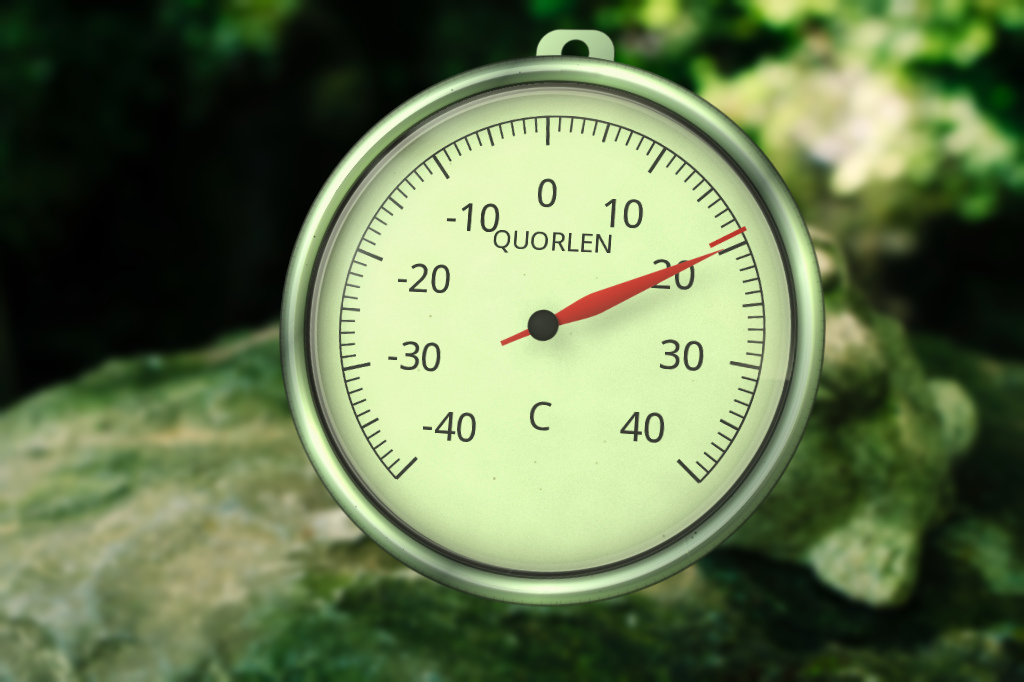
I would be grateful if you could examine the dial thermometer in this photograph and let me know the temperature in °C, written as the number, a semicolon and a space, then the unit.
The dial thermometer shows 20; °C
